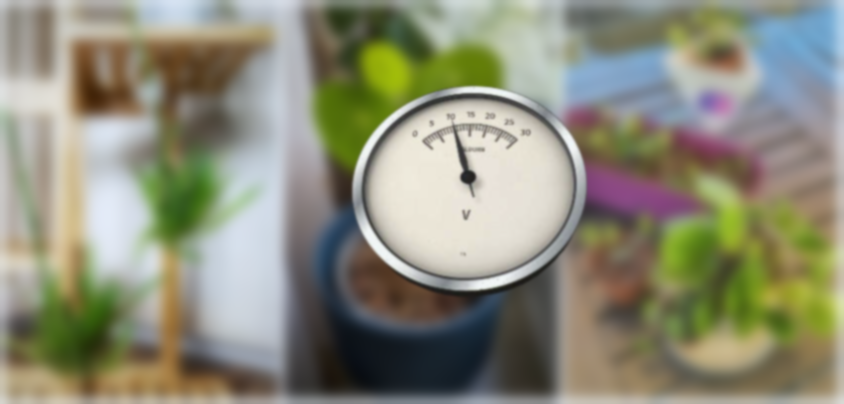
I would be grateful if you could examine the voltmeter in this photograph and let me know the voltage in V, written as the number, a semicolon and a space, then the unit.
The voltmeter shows 10; V
